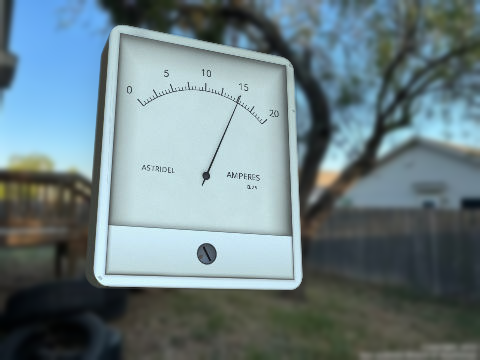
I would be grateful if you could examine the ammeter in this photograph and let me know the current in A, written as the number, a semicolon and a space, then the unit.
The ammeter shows 15; A
